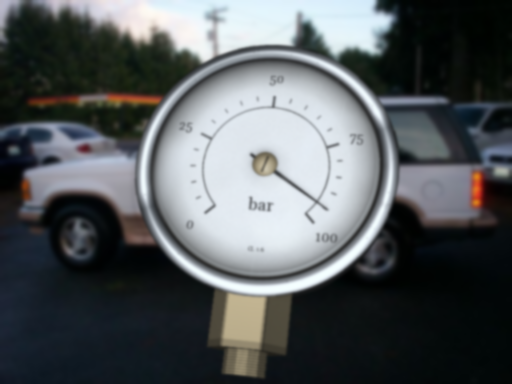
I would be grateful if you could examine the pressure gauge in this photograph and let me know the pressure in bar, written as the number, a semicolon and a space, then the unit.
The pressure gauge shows 95; bar
